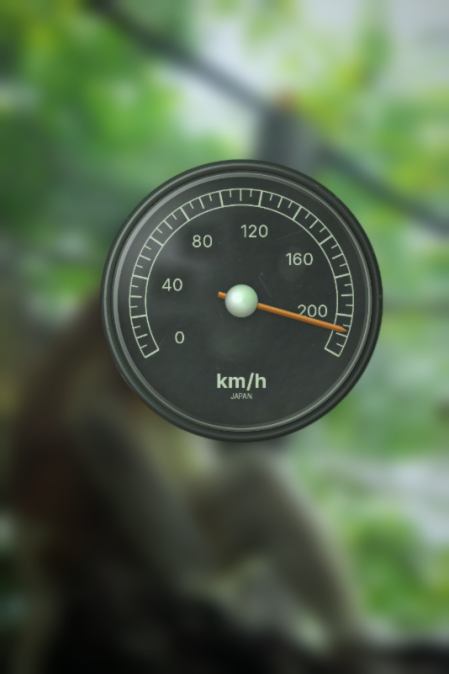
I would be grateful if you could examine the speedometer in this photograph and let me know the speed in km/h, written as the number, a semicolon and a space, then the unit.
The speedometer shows 207.5; km/h
